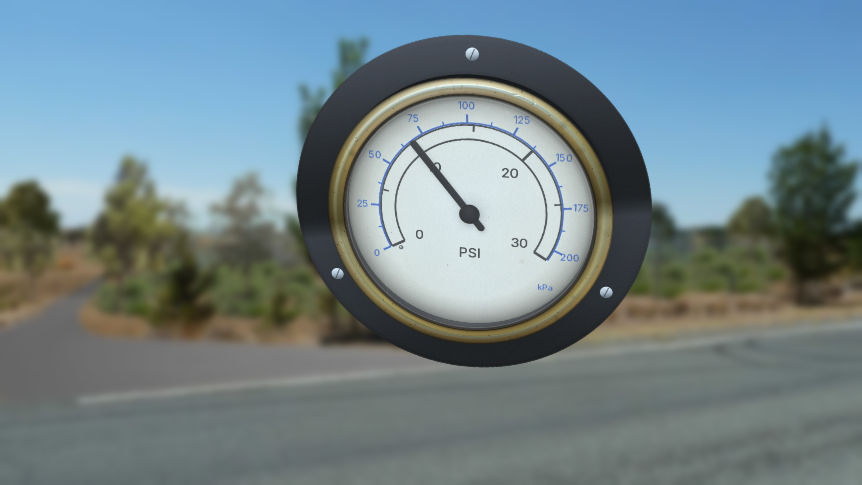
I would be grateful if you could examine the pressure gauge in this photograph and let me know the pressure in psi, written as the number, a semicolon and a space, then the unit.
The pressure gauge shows 10; psi
